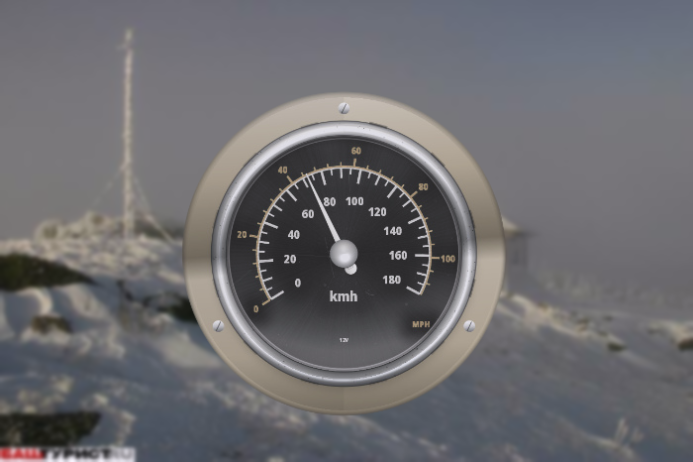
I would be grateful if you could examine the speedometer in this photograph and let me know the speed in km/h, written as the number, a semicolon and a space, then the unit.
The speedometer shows 72.5; km/h
